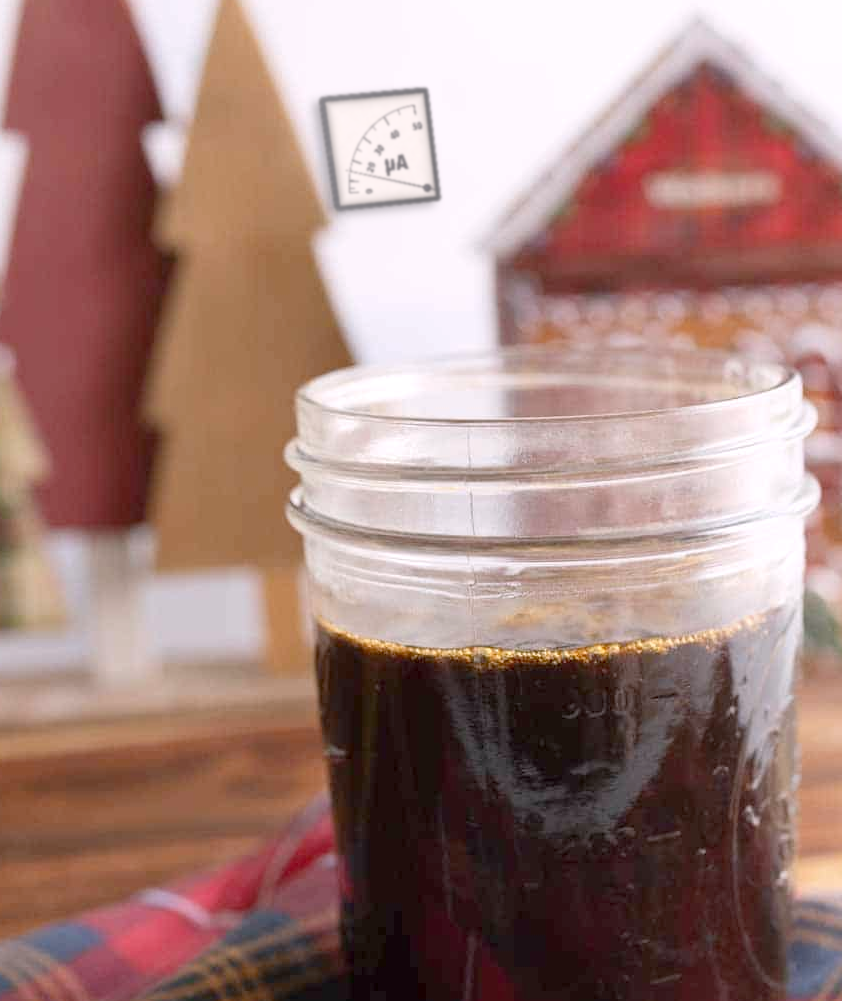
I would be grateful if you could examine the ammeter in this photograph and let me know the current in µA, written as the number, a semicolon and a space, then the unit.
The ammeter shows 15; µA
